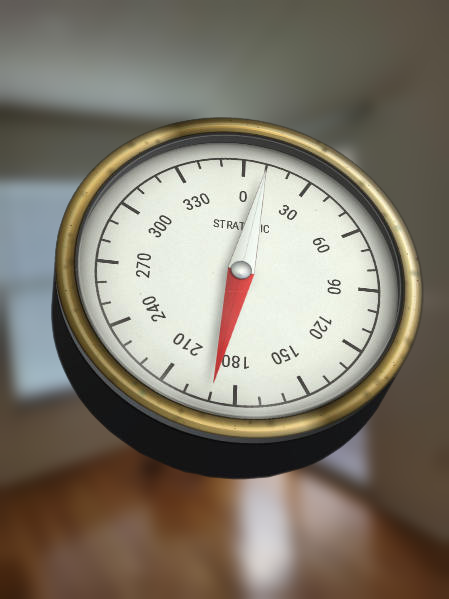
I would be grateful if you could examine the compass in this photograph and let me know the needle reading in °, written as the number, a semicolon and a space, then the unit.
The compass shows 190; °
